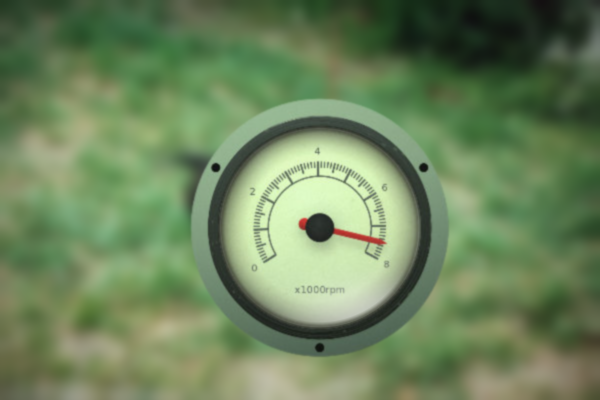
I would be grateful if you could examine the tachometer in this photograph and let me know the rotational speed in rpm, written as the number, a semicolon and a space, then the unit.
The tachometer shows 7500; rpm
